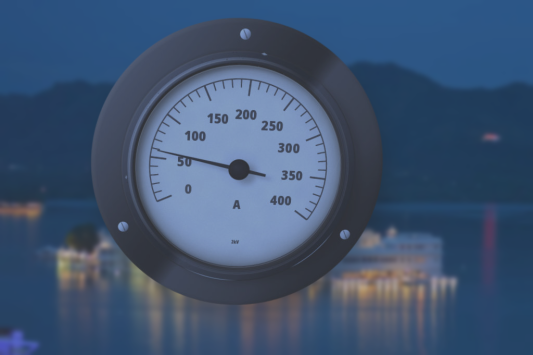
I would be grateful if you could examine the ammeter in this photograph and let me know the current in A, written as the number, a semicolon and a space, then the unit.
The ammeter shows 60; A
